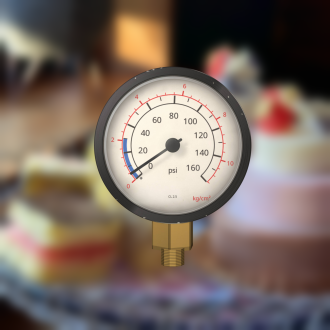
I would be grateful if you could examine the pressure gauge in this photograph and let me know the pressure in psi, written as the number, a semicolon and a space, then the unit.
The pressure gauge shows 5; psi
